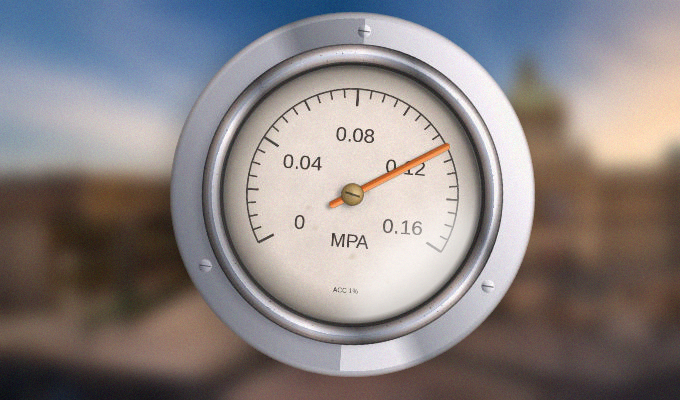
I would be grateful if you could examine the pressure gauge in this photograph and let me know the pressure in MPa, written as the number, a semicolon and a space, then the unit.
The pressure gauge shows 0.12; MPa
